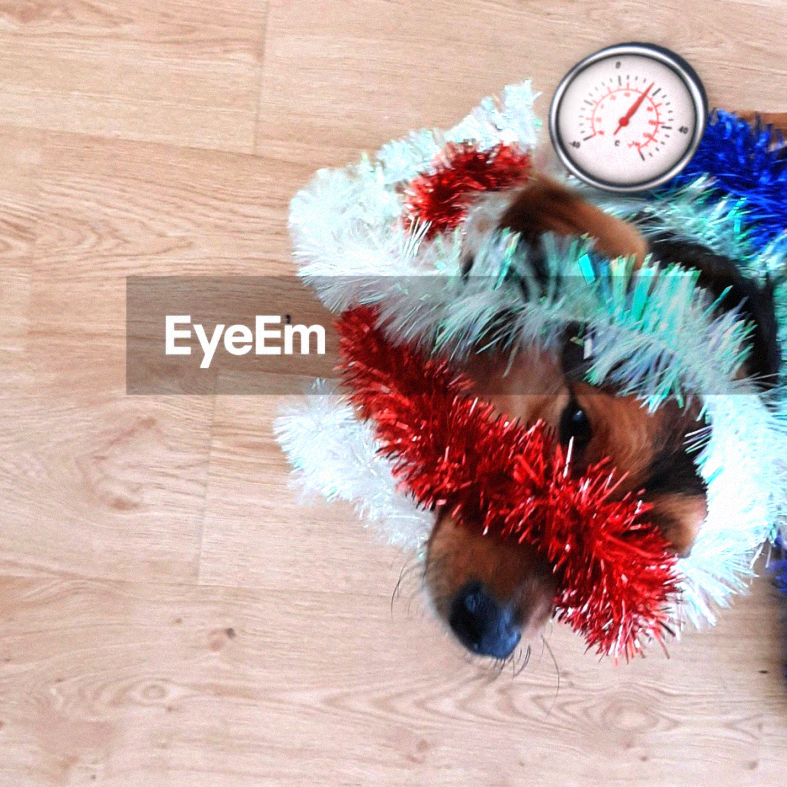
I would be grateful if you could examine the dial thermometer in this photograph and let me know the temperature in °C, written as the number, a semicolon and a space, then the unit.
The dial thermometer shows 16; °C
